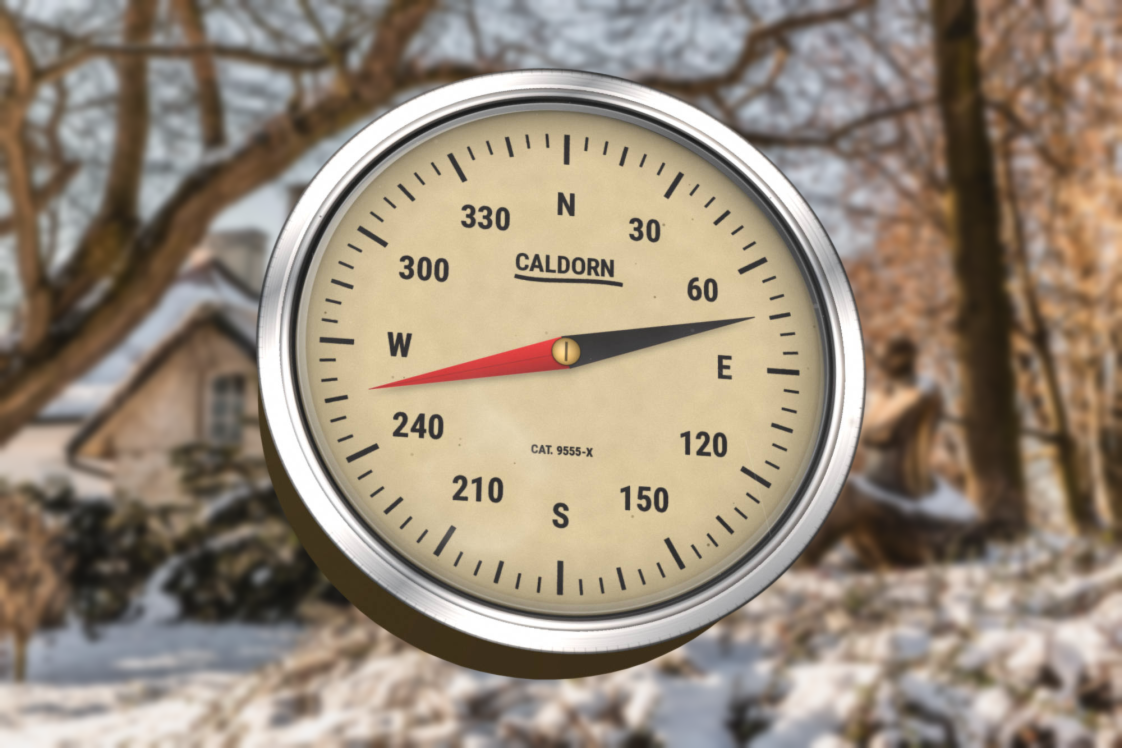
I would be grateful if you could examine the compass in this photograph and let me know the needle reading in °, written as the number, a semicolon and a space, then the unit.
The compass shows 255; °
